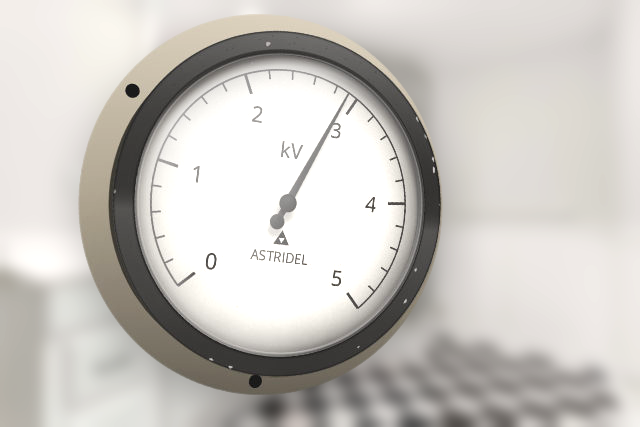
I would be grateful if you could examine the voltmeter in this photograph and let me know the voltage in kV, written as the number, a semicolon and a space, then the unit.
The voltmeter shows 2.9; kV
